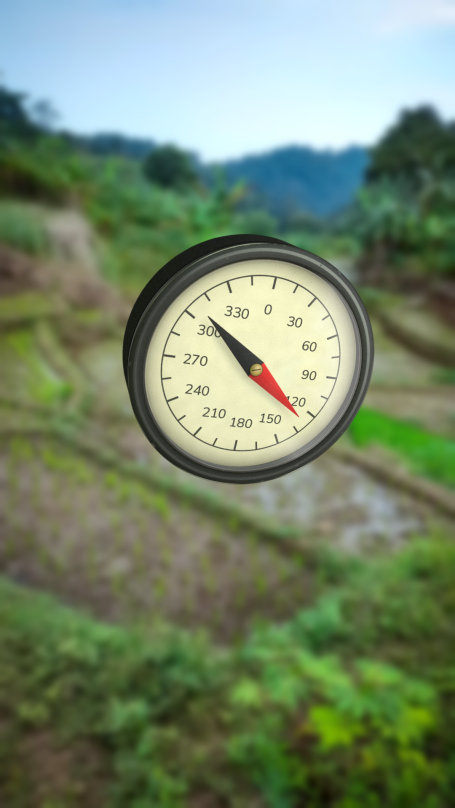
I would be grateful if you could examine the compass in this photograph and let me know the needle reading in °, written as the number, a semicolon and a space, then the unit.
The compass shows 127.5; °
